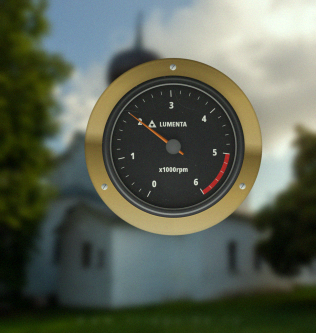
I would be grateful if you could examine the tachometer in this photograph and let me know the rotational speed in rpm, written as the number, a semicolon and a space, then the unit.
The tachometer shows 2000; rpm
